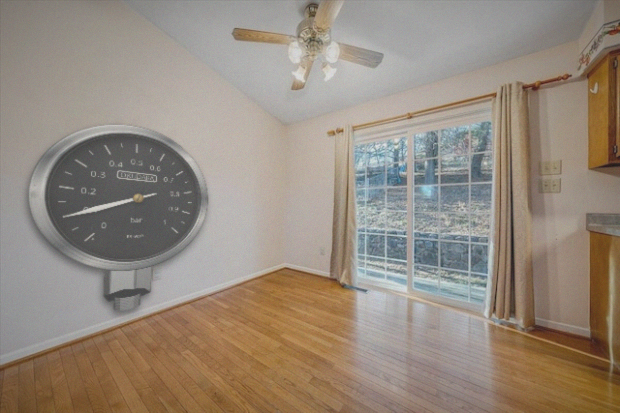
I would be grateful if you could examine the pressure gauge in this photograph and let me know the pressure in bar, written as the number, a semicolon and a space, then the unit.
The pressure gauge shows 0.1; bar
